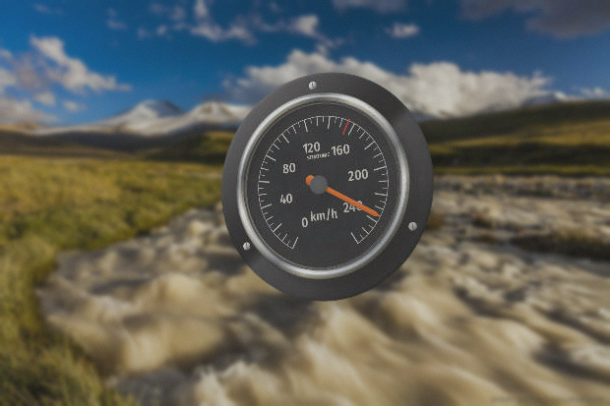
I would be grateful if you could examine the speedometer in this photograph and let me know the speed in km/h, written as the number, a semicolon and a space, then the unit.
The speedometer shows 235; km/h
